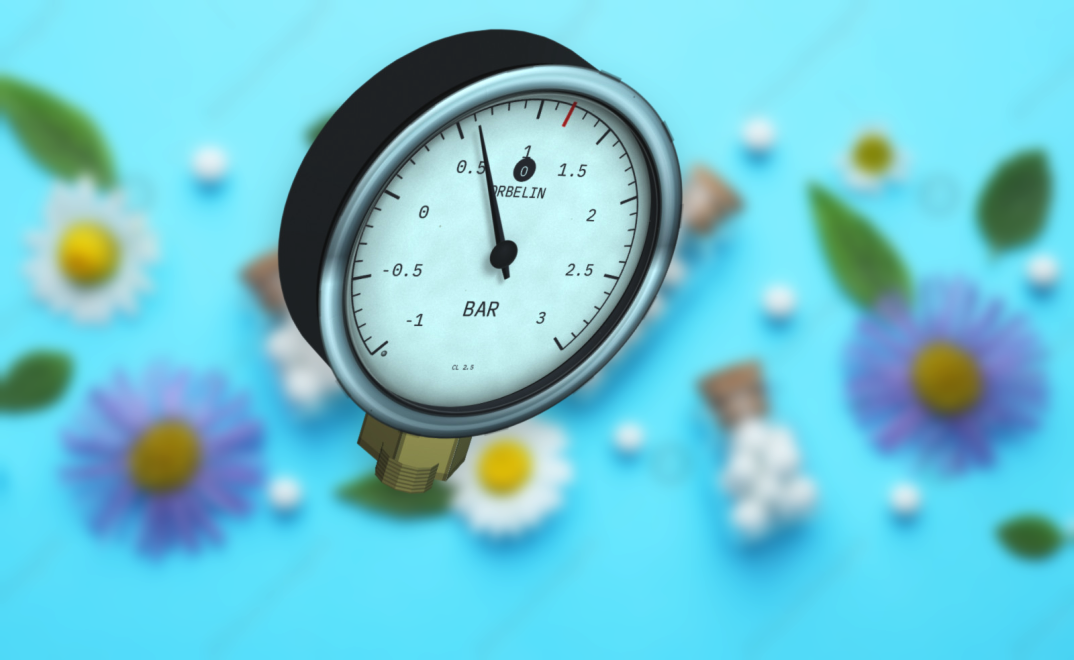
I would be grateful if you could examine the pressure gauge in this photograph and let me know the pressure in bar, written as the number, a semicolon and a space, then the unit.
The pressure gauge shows 0.6; bar
